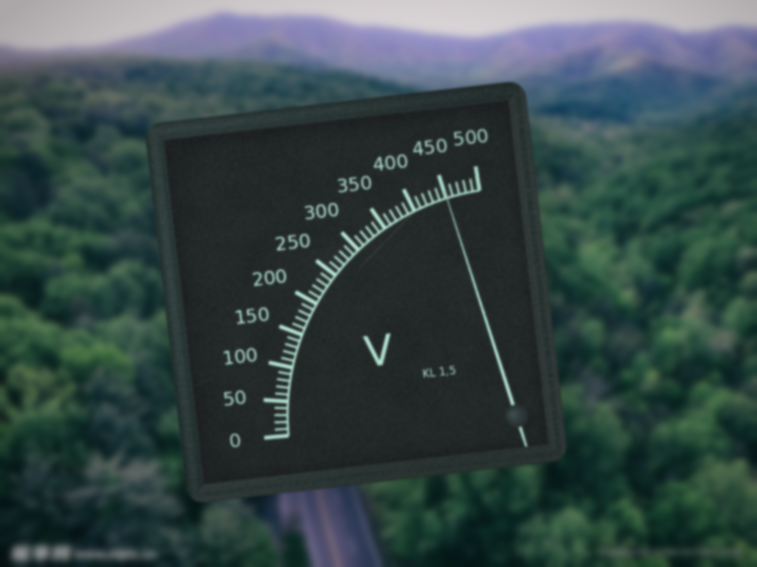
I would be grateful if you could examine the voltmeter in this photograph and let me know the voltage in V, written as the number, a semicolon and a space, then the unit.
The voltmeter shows 450; V
